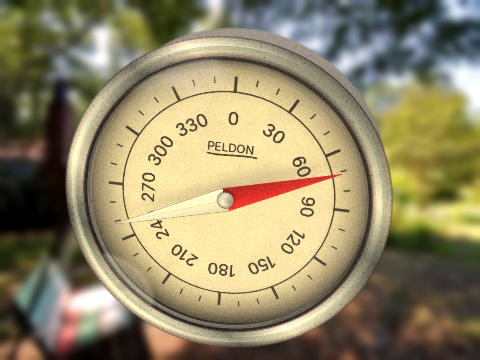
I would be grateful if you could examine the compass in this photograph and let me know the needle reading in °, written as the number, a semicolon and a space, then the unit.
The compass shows 70; °
